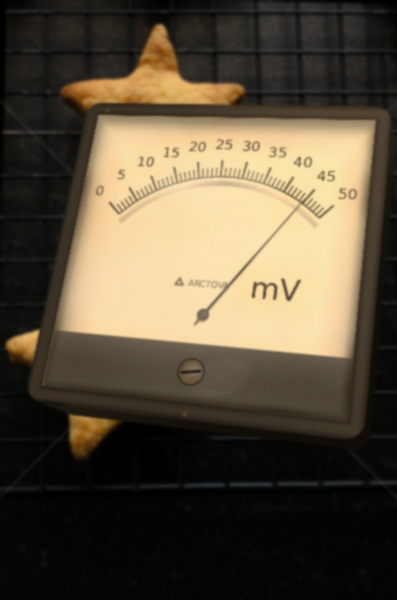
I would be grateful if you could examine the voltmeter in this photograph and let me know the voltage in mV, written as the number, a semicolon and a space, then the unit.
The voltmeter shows 45; mV
